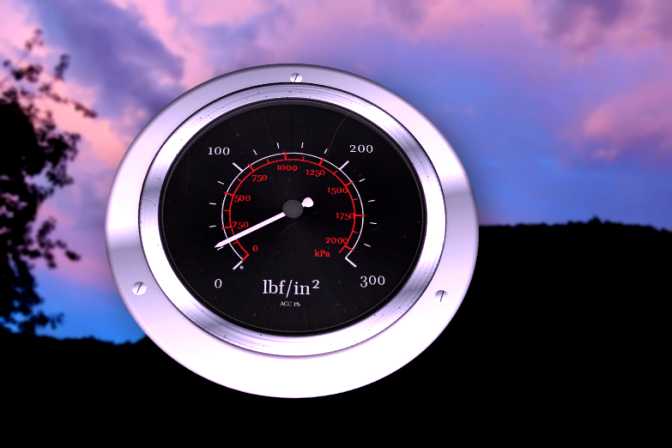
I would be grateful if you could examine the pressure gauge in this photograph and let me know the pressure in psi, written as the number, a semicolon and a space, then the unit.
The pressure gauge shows 20; psi
